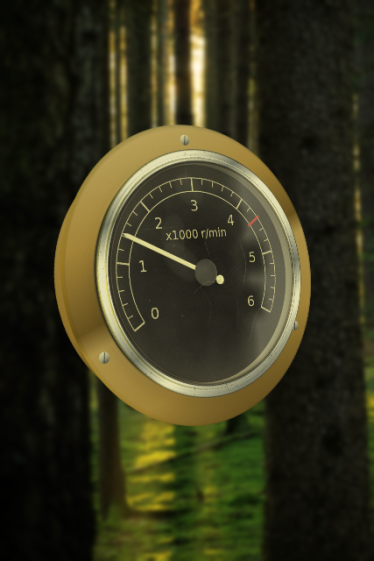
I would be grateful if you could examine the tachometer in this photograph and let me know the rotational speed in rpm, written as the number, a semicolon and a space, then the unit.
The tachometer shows 1400; rpm
